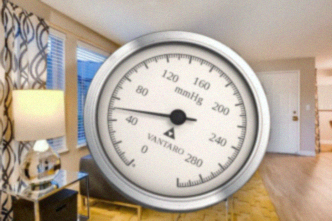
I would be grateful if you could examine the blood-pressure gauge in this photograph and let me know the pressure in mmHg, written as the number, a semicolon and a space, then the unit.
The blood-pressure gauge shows 50; mmHg
